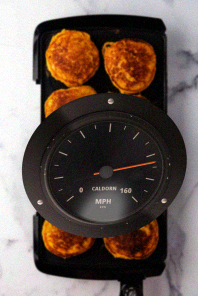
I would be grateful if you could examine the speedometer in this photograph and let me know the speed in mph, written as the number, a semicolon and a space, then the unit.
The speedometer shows 125; mph
